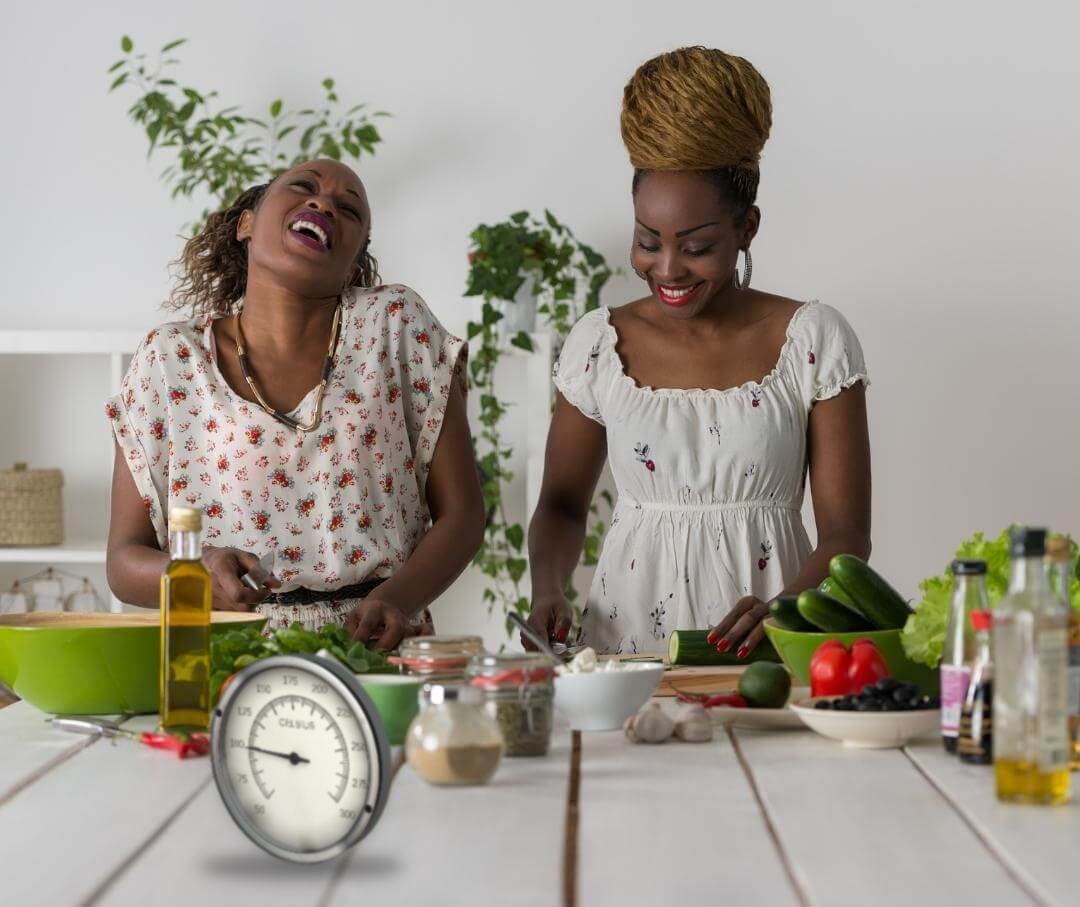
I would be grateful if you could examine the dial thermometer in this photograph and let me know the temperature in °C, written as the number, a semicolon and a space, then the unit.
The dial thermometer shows 100; °C
